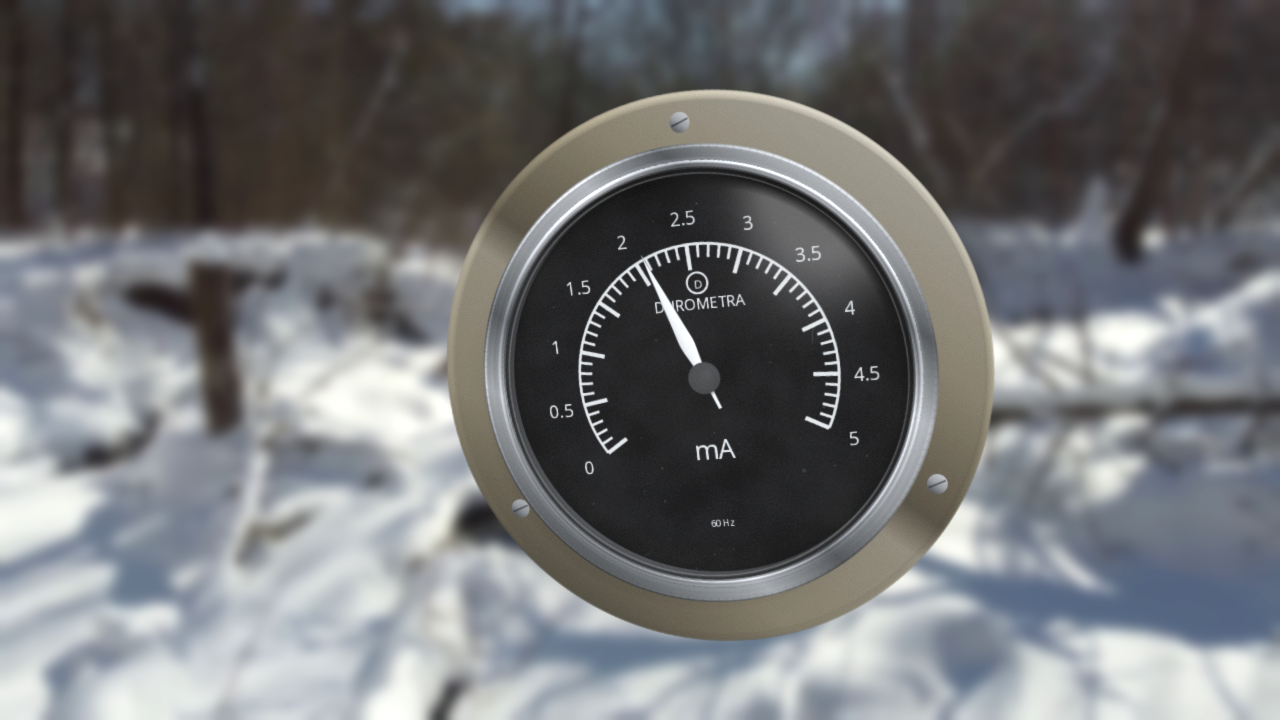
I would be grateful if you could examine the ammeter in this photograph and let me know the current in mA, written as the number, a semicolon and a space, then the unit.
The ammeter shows 2.1; mA
